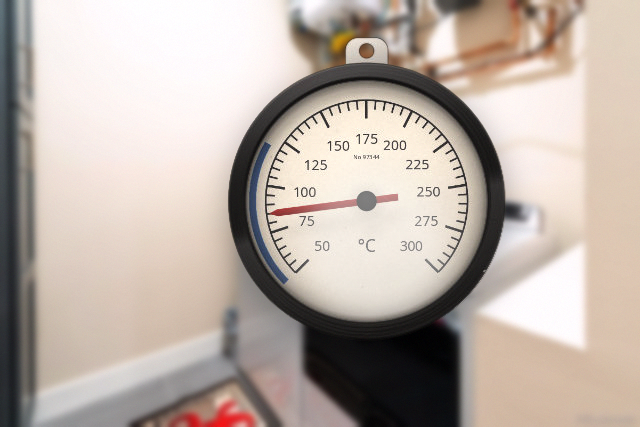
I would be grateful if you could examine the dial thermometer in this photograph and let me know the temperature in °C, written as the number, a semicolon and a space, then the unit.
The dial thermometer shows 85; °C
